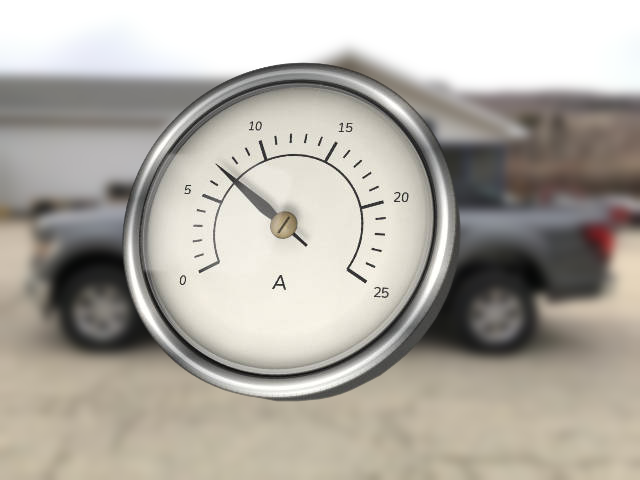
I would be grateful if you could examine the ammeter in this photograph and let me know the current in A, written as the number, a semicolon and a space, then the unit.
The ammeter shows 7; A
